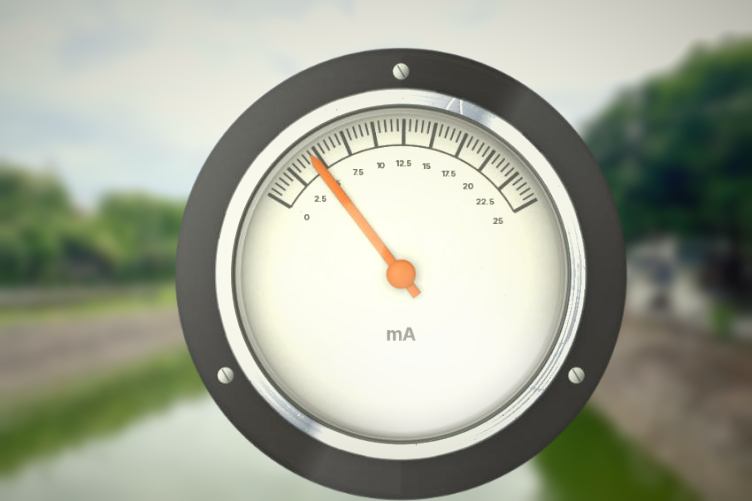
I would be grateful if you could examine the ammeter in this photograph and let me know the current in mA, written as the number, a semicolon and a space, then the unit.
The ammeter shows 4.5; mA
